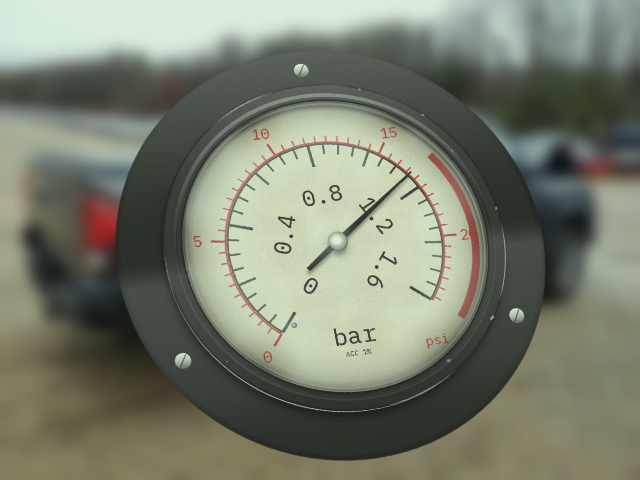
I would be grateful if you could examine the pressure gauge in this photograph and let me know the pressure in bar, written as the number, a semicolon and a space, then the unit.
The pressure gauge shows 1.15; bar
